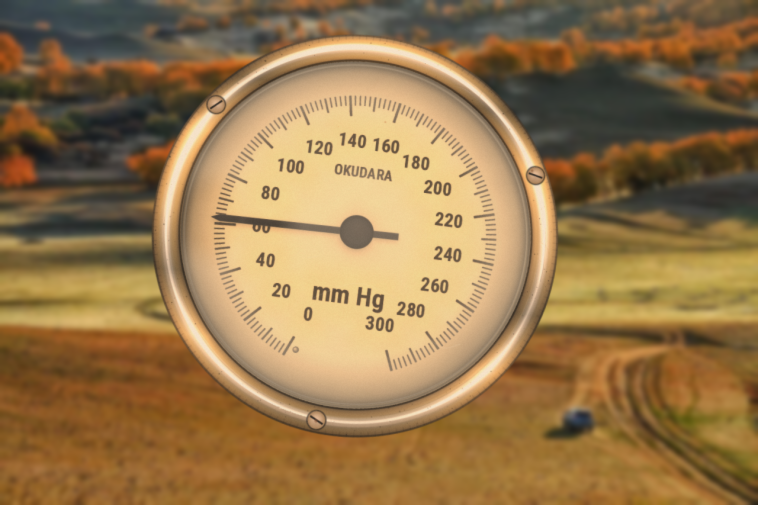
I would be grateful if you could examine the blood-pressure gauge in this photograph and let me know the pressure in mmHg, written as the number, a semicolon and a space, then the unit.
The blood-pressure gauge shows 62; mmHg
